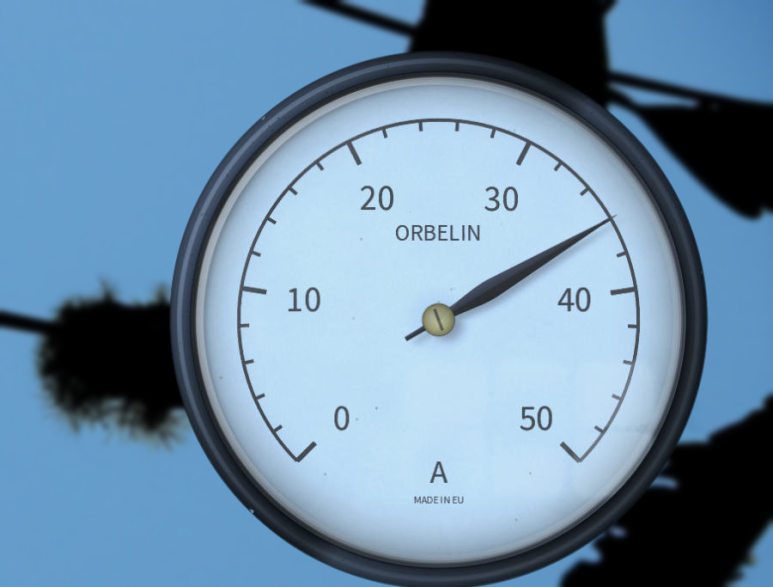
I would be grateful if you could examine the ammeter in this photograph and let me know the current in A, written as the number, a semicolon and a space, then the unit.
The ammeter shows 36; A
